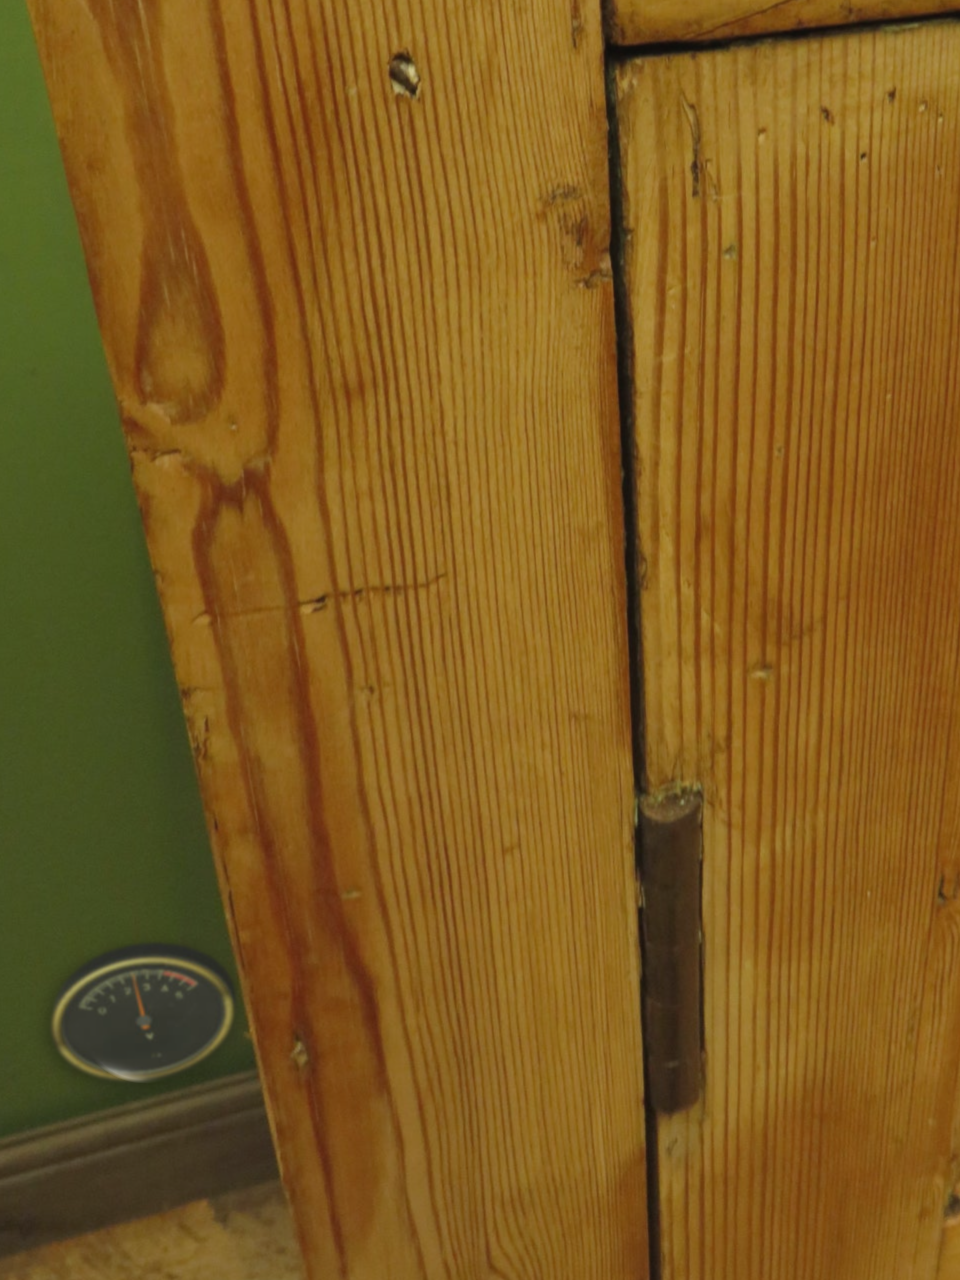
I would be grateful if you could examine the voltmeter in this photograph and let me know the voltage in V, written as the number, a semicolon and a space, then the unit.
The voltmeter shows 2.5; V
